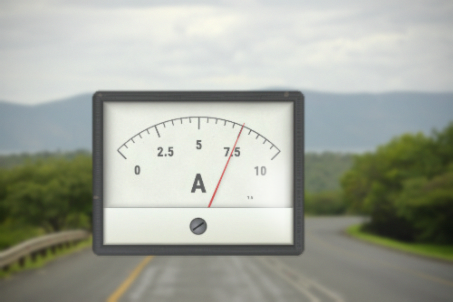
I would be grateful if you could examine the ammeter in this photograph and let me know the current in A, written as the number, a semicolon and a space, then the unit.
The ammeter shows 7.5; A
